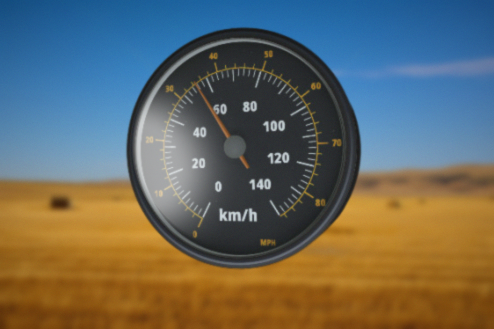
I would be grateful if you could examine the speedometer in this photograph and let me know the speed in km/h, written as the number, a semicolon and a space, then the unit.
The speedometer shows 56; km/h
